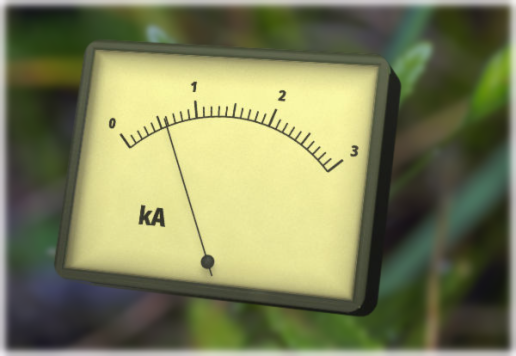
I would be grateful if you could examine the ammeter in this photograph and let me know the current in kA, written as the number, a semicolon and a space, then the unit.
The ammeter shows 0.6; kA
